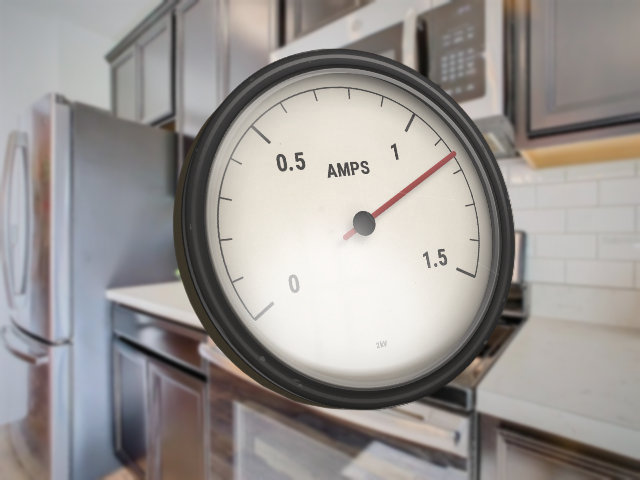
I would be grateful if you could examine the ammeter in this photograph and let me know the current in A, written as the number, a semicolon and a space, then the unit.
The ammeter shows 1.15; A
